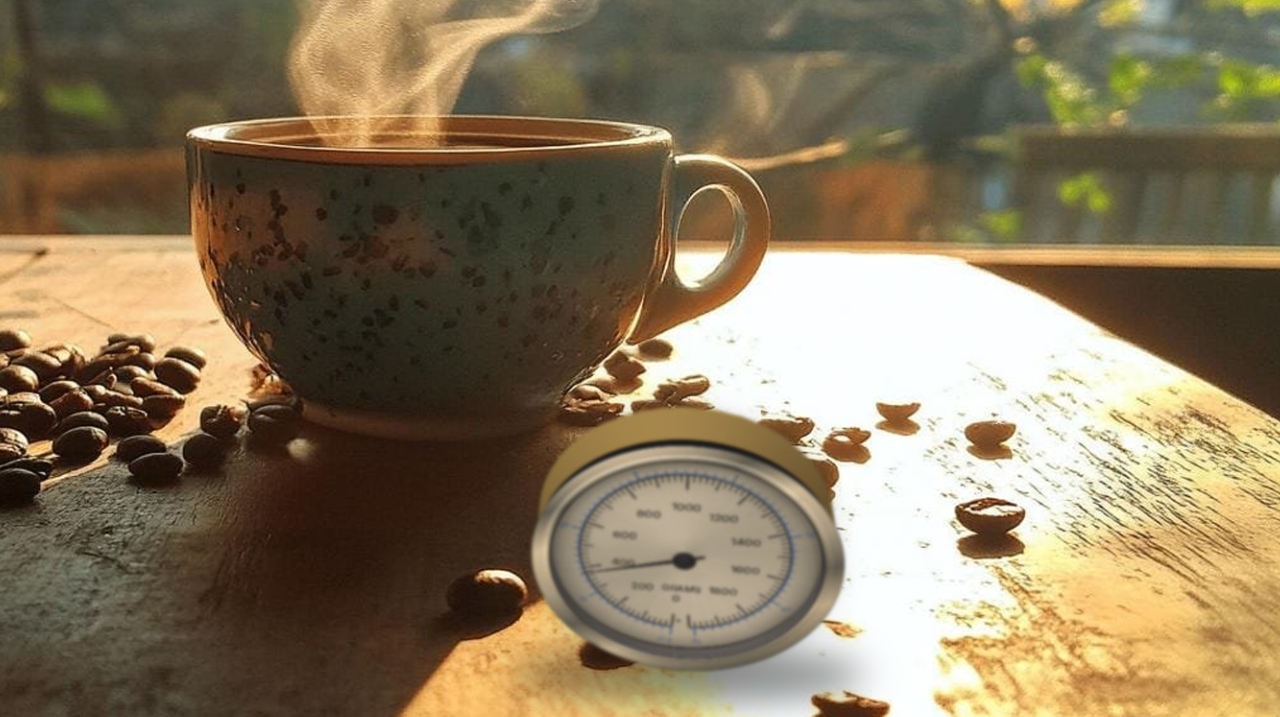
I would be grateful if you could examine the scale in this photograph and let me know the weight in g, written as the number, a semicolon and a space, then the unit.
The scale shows 400; g
